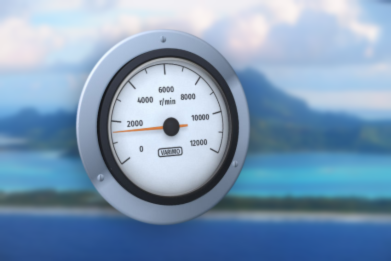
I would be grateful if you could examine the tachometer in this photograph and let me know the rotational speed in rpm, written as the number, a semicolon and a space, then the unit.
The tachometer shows 1500; rpm
